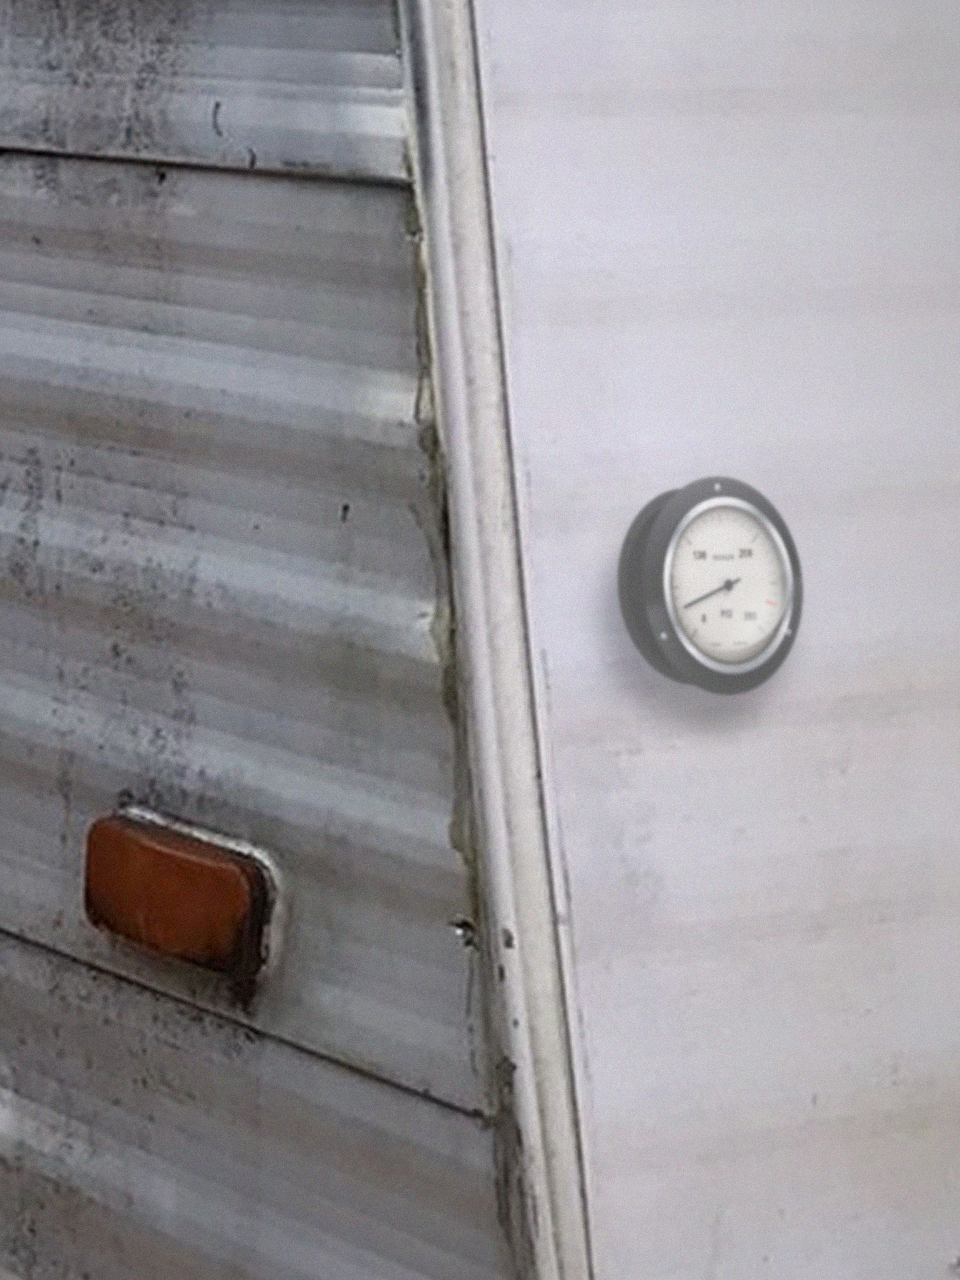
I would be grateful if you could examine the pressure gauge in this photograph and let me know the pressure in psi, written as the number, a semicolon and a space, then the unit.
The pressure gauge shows 30; psi
